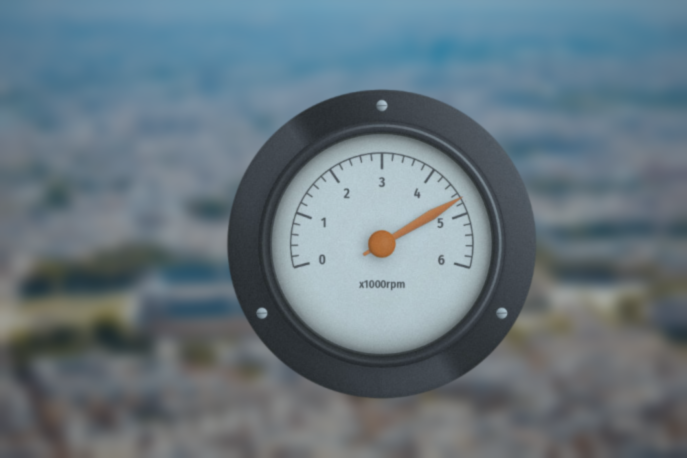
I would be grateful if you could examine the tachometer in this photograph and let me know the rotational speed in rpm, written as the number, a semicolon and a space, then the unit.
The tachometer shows 4700; rpm
